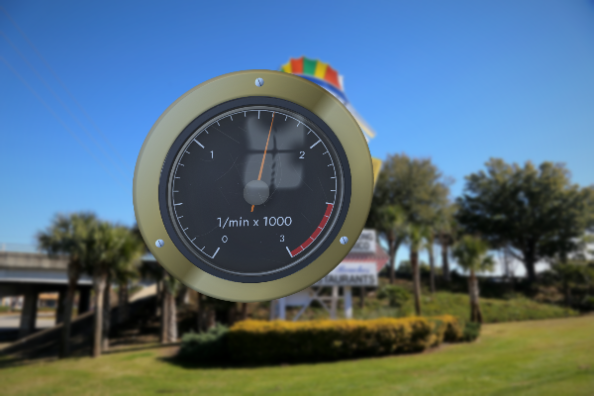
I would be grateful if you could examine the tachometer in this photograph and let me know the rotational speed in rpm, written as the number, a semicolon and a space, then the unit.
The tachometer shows 1600; rpm
